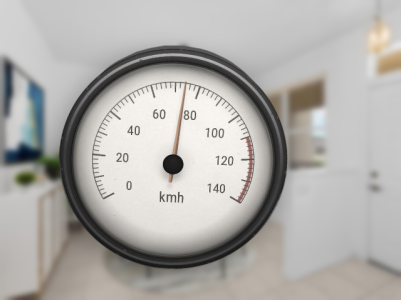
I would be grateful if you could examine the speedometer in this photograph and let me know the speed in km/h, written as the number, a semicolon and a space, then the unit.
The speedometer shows 74; km/h
